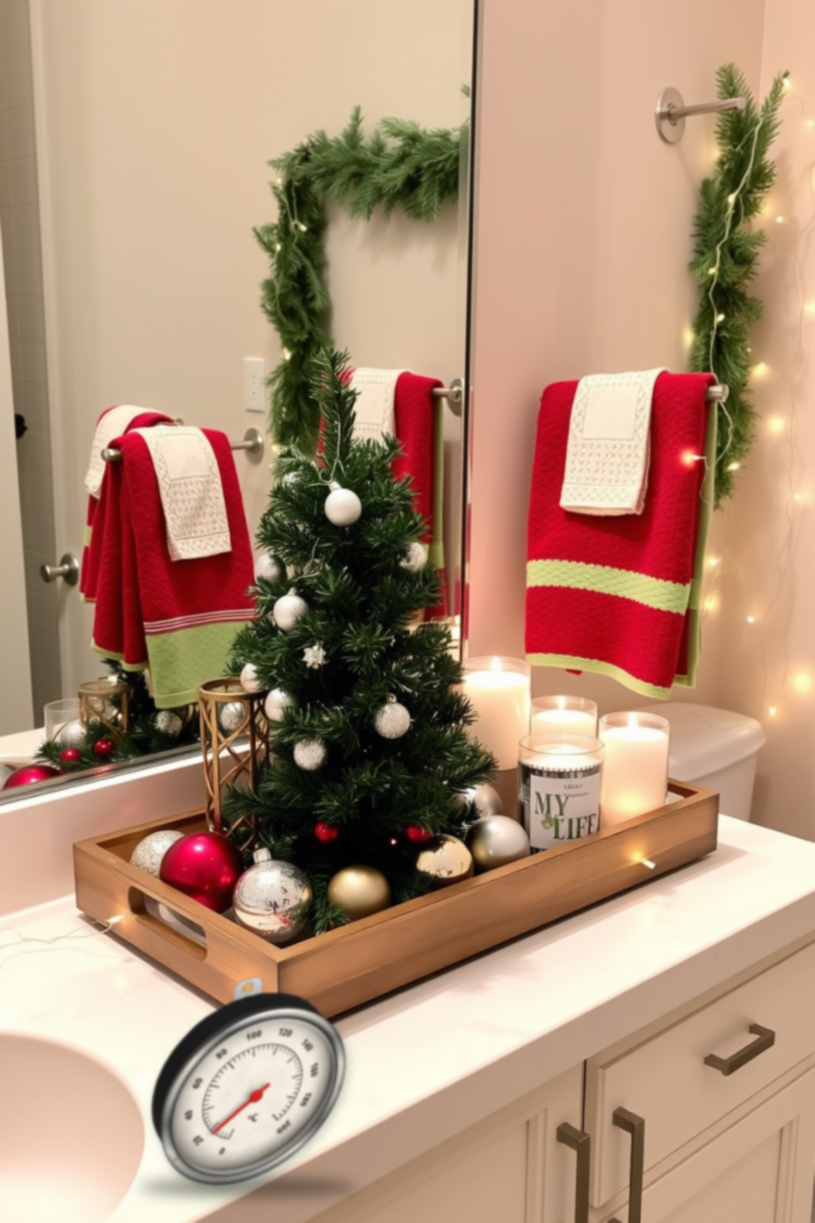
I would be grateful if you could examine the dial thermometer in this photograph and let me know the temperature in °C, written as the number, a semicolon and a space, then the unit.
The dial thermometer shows 20; °C
